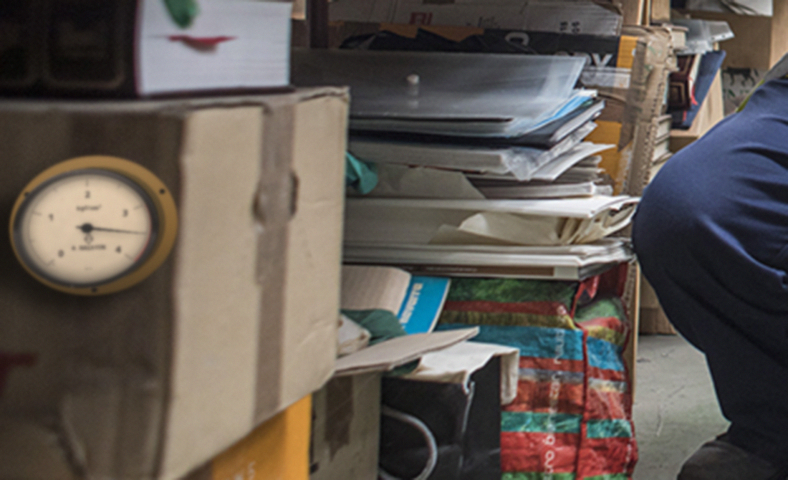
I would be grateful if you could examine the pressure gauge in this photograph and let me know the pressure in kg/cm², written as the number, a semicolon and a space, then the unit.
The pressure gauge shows 3.5; kg/cm²
